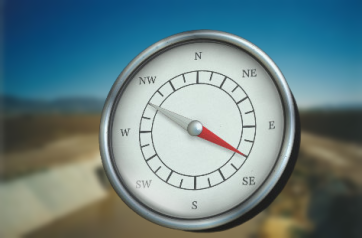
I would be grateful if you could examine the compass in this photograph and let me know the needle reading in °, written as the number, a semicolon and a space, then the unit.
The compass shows 120; °
